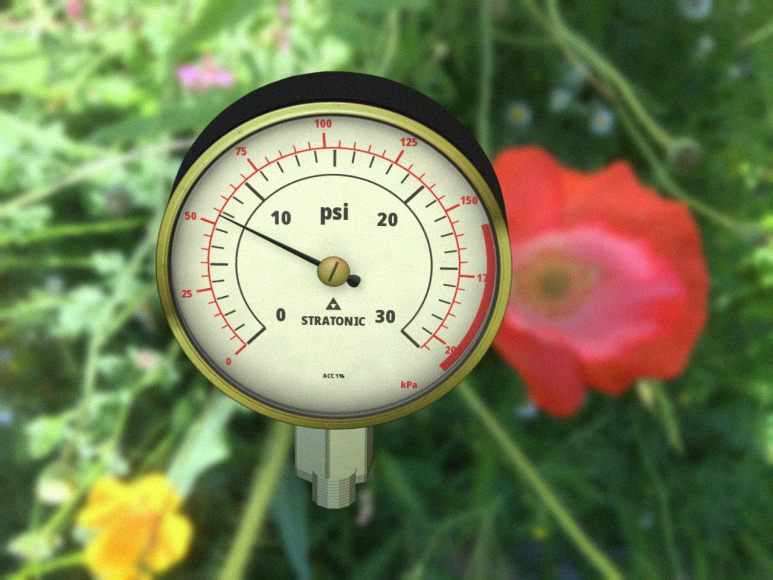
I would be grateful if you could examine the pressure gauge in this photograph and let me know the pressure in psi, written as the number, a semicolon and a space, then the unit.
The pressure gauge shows 8; psi
